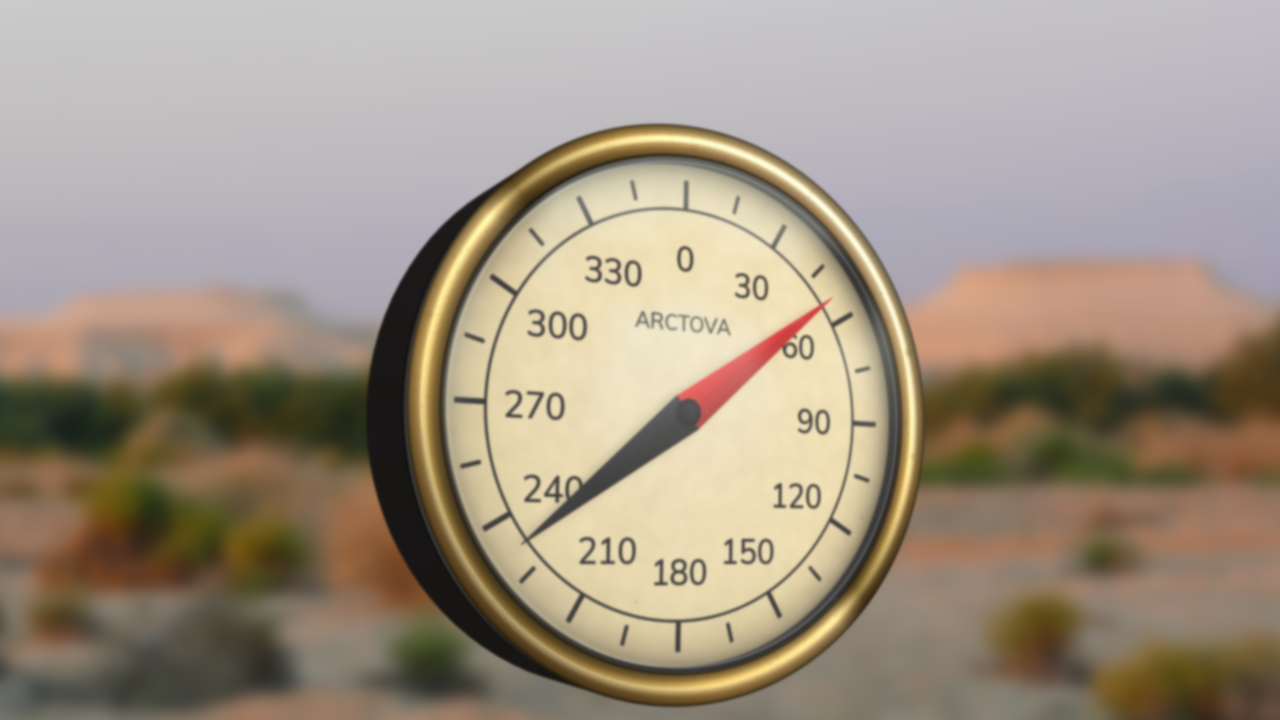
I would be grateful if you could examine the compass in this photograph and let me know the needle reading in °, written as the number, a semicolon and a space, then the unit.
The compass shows 52.5; °
